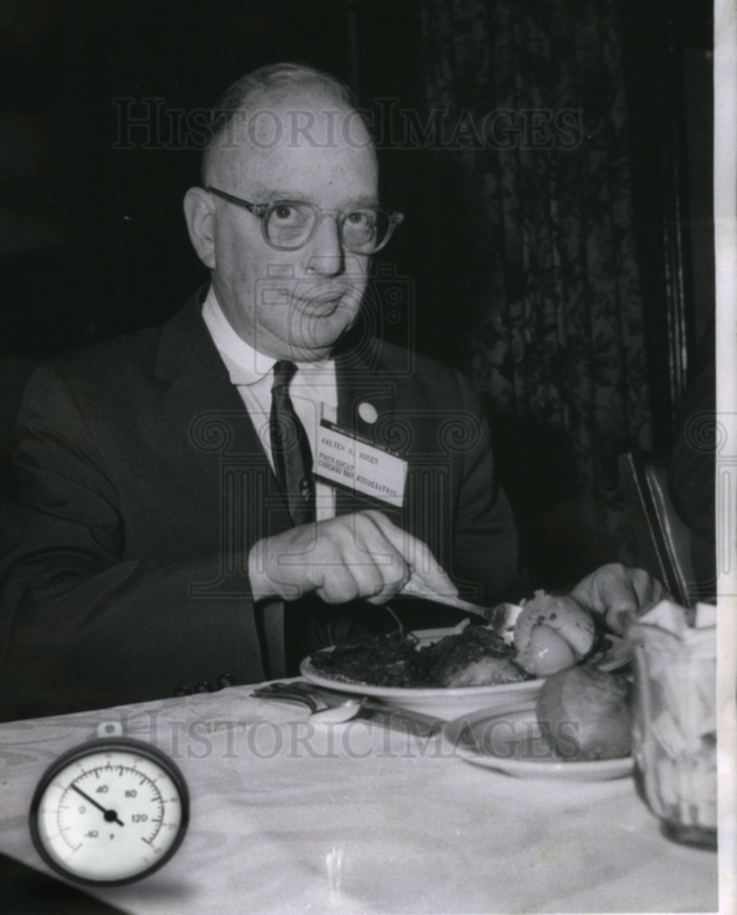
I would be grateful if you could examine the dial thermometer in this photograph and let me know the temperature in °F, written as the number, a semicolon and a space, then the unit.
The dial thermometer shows 20; °F
